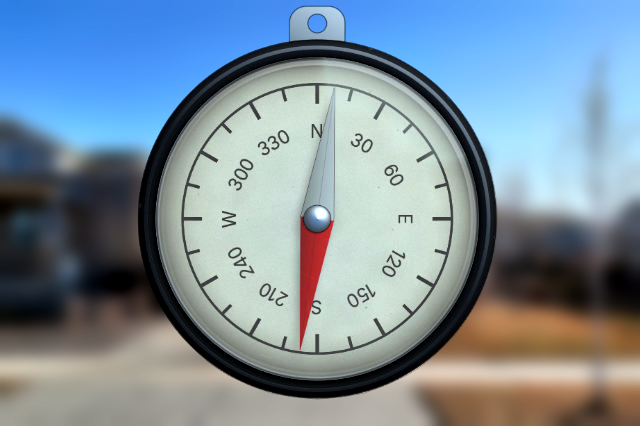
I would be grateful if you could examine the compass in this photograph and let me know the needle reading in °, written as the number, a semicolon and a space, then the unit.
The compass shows 187.5; °
